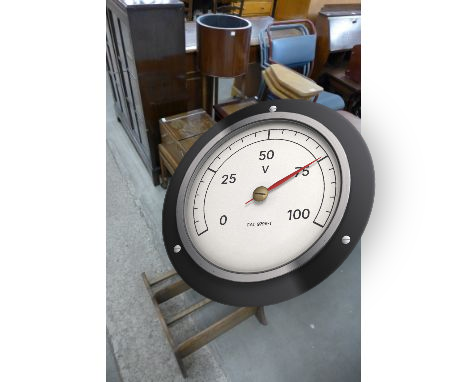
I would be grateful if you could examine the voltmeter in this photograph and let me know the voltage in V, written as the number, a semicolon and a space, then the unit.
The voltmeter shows 75; V
